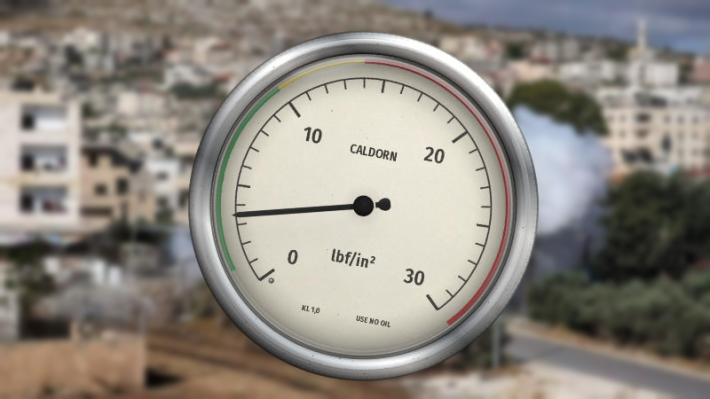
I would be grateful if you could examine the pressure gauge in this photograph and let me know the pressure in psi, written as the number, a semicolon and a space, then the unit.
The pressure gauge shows 3.5; psi
